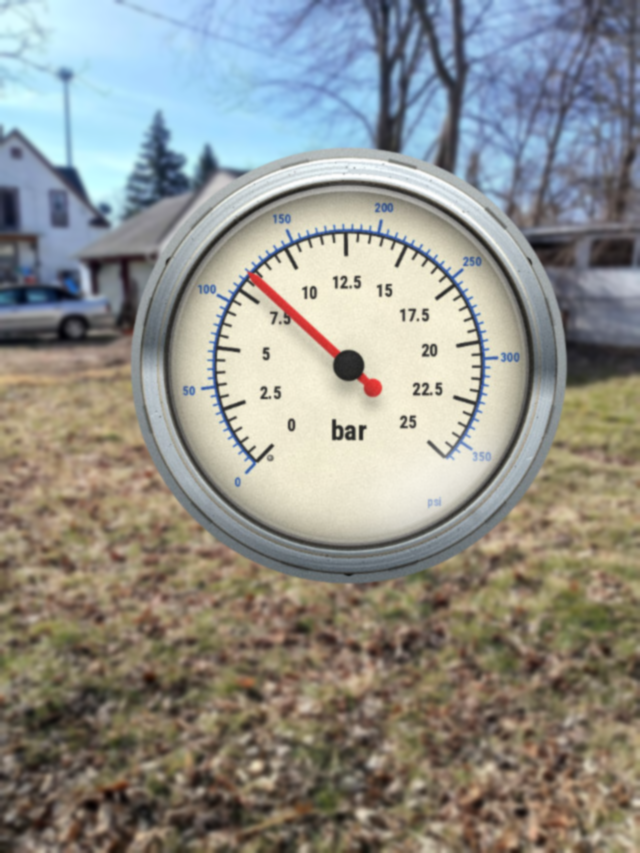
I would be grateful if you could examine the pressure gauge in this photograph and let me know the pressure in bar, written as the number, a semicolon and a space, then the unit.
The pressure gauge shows 8.25; bar
